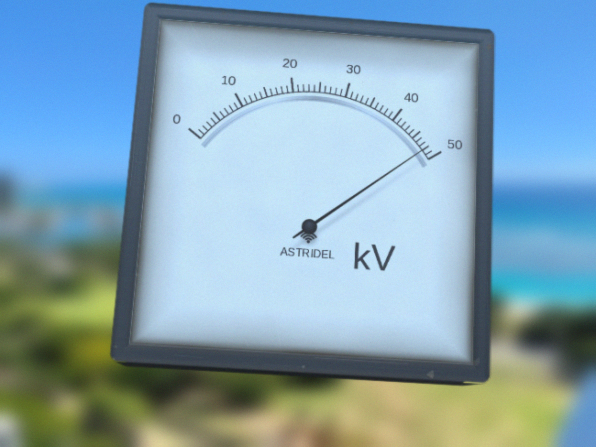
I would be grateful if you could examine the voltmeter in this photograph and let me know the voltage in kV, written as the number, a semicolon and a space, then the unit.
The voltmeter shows 48; kV
